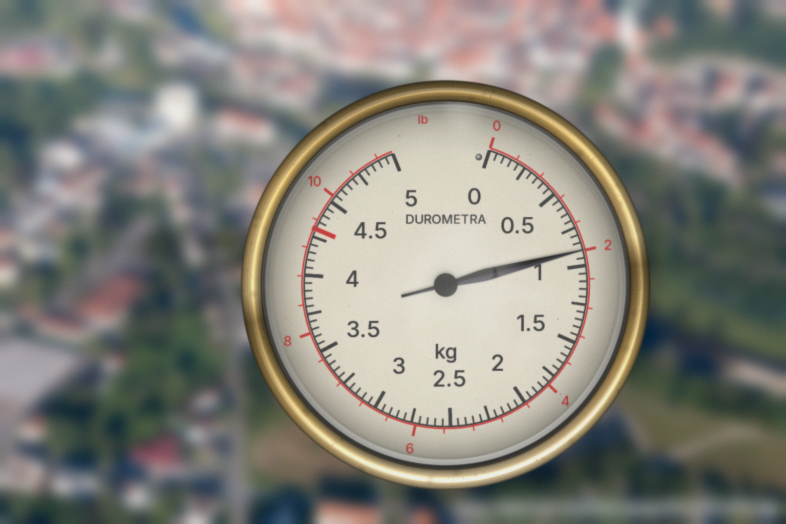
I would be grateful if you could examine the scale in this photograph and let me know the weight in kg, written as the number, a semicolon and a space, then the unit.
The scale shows 0.9; kg
